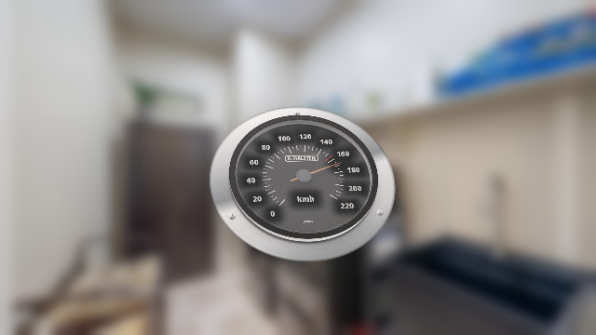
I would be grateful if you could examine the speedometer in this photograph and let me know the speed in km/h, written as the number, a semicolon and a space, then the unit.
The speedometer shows 170; km/h
